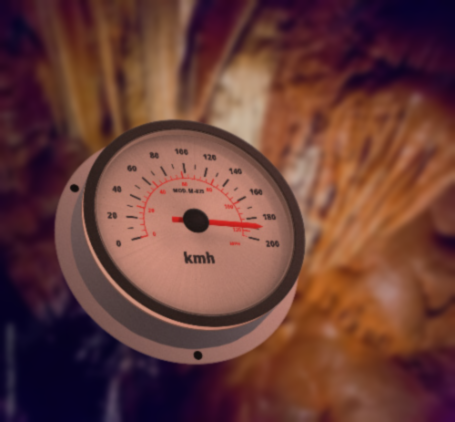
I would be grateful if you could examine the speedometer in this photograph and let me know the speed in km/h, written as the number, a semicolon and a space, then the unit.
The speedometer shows 190; km/h
